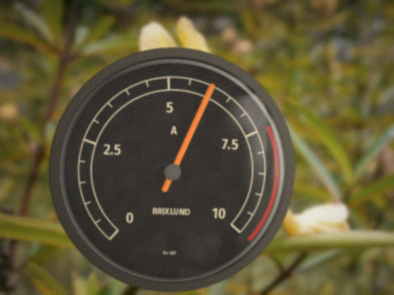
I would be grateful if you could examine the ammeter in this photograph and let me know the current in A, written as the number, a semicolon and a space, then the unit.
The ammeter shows 6; A
